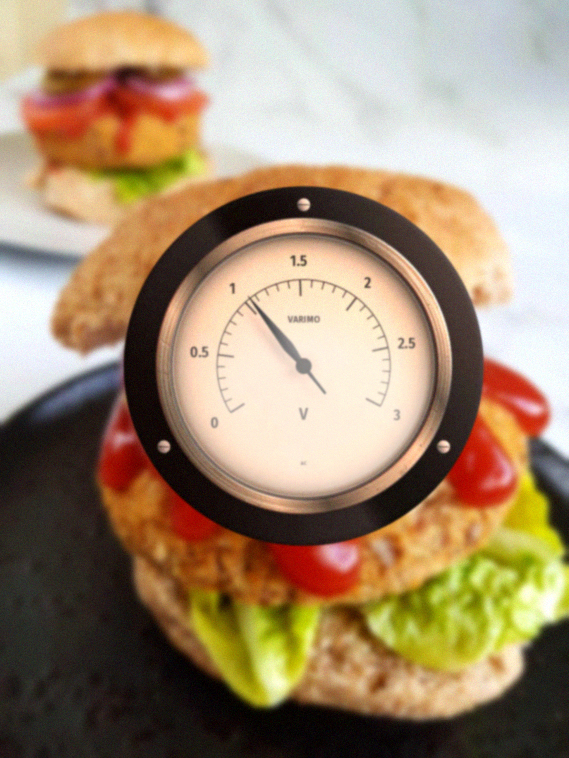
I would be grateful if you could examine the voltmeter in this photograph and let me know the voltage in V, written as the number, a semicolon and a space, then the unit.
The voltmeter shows 1.05; V
